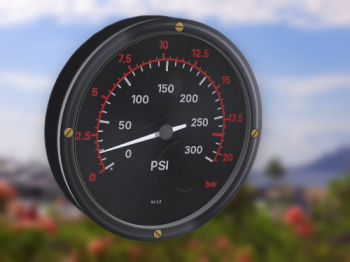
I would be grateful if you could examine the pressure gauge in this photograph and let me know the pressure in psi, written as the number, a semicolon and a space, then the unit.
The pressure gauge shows 20; psi
